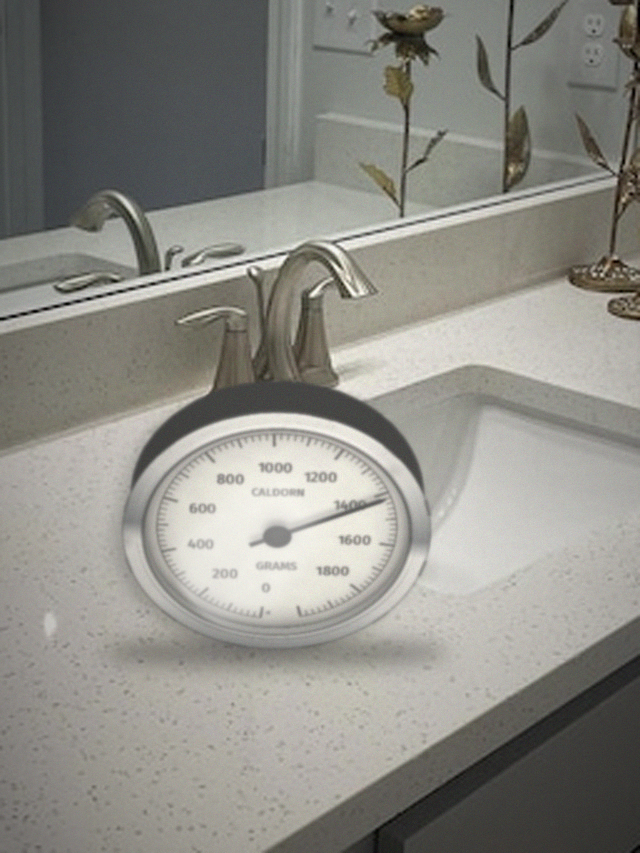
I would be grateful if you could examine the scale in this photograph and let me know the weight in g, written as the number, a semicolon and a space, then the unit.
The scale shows 1400; g
